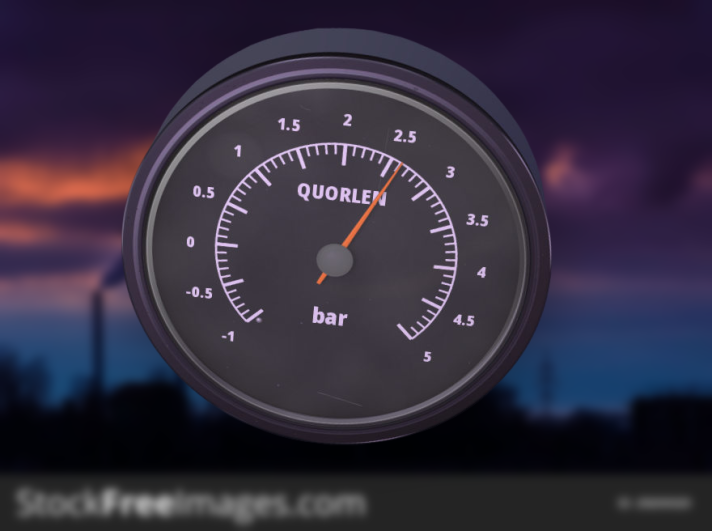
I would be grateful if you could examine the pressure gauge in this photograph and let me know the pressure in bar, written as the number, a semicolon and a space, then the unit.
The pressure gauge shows 2.6; bar
